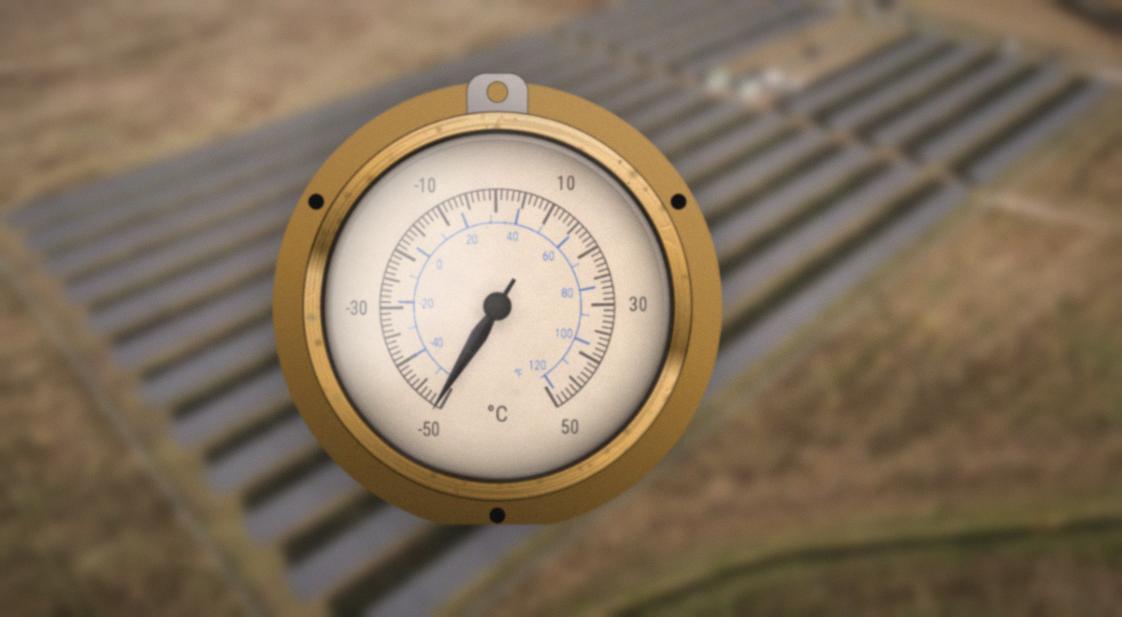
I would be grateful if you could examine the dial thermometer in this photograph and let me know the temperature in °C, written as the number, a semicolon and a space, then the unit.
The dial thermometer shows -49; °C
